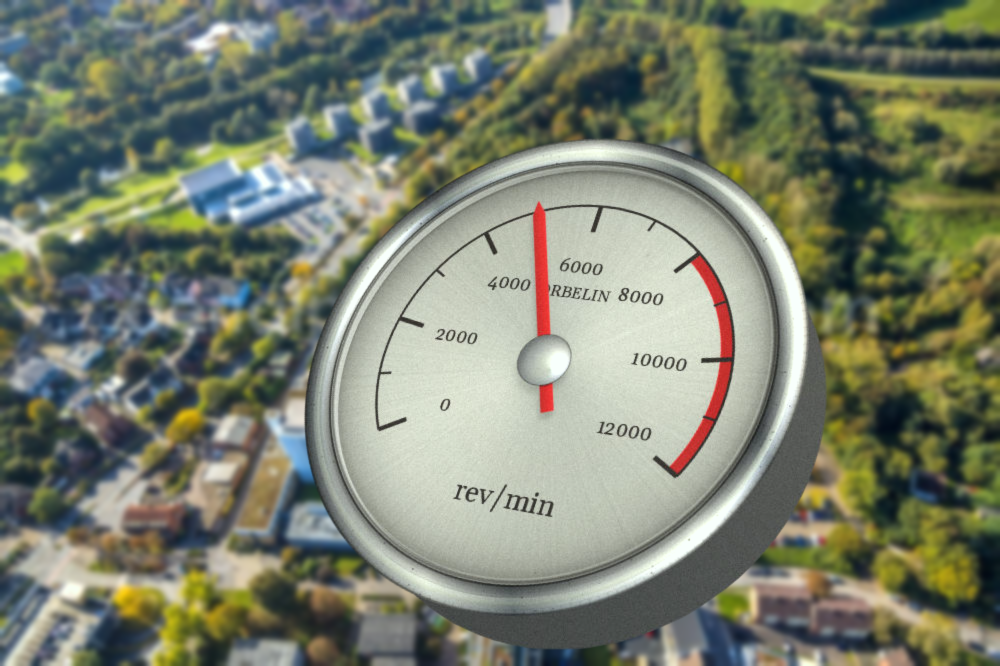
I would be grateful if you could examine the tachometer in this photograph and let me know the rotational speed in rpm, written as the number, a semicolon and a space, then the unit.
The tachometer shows 5000; rpm
